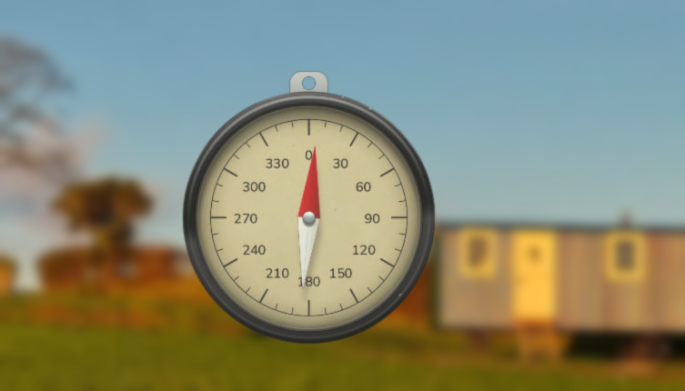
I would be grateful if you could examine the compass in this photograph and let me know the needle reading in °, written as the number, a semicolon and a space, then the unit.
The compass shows 5; °
